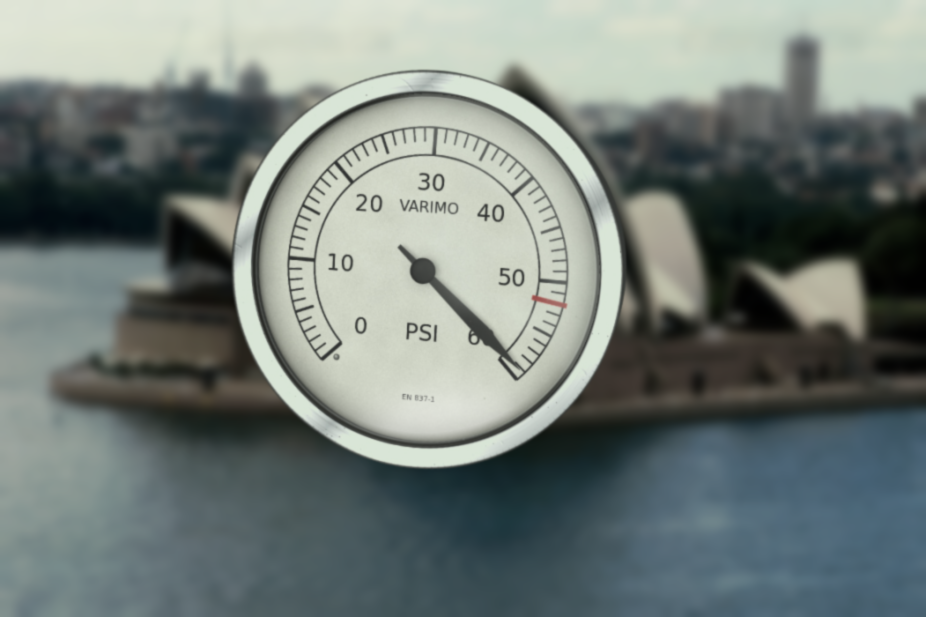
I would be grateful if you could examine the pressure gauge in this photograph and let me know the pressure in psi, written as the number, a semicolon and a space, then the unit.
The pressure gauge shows 59; psi
